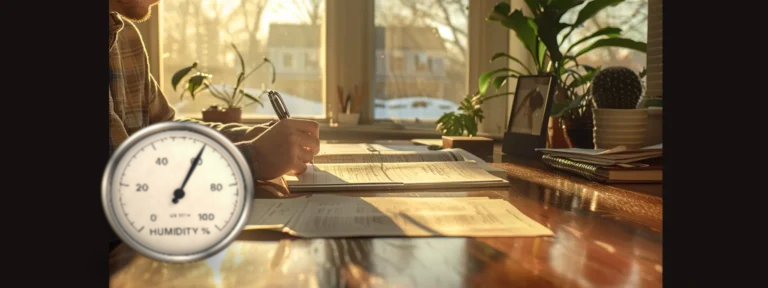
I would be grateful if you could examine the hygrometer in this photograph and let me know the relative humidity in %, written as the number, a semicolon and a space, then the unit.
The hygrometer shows 60; %
